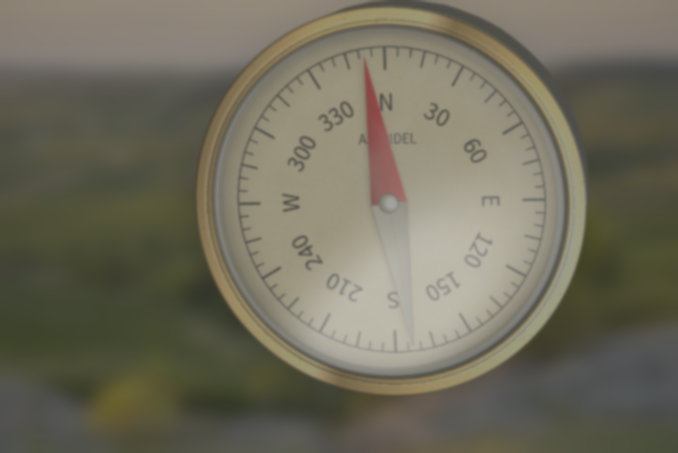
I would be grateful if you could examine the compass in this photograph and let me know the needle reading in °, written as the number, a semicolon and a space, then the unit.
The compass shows 352.5; °
